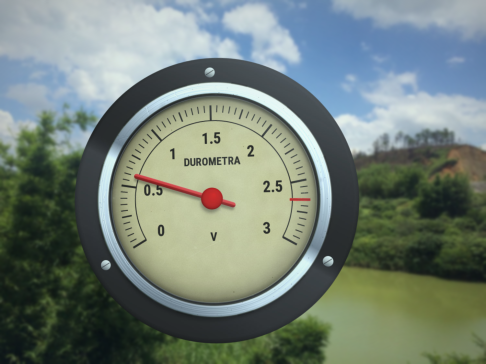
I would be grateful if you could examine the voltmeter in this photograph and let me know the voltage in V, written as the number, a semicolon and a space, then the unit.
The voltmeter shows 0.6; V
